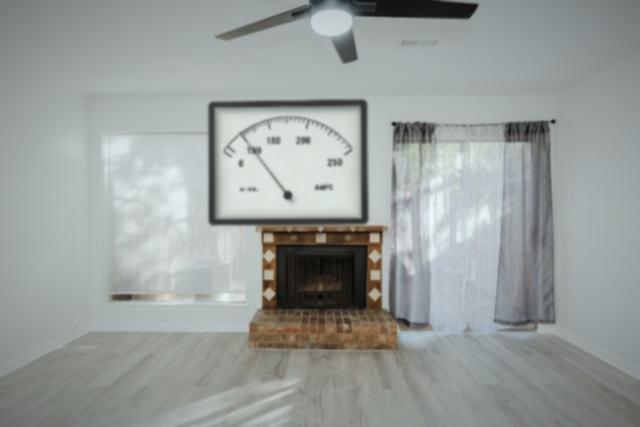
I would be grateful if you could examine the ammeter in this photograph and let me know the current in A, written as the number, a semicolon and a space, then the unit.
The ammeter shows 100; A
